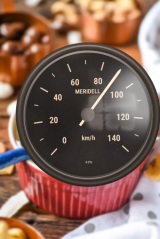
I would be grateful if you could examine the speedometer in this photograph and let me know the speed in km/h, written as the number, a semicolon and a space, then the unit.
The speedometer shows 90; km/h
